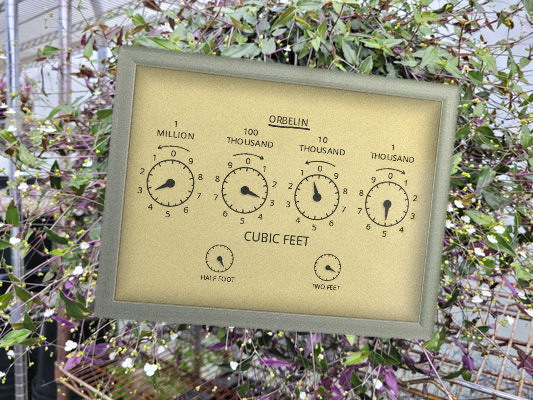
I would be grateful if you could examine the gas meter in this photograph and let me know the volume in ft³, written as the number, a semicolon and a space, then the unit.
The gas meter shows 330500; ft³
